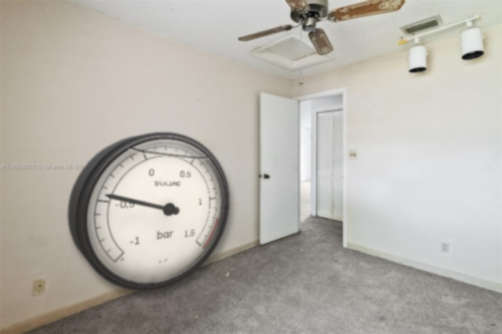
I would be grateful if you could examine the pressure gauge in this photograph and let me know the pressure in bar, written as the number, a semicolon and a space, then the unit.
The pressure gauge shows -0.45; bar
